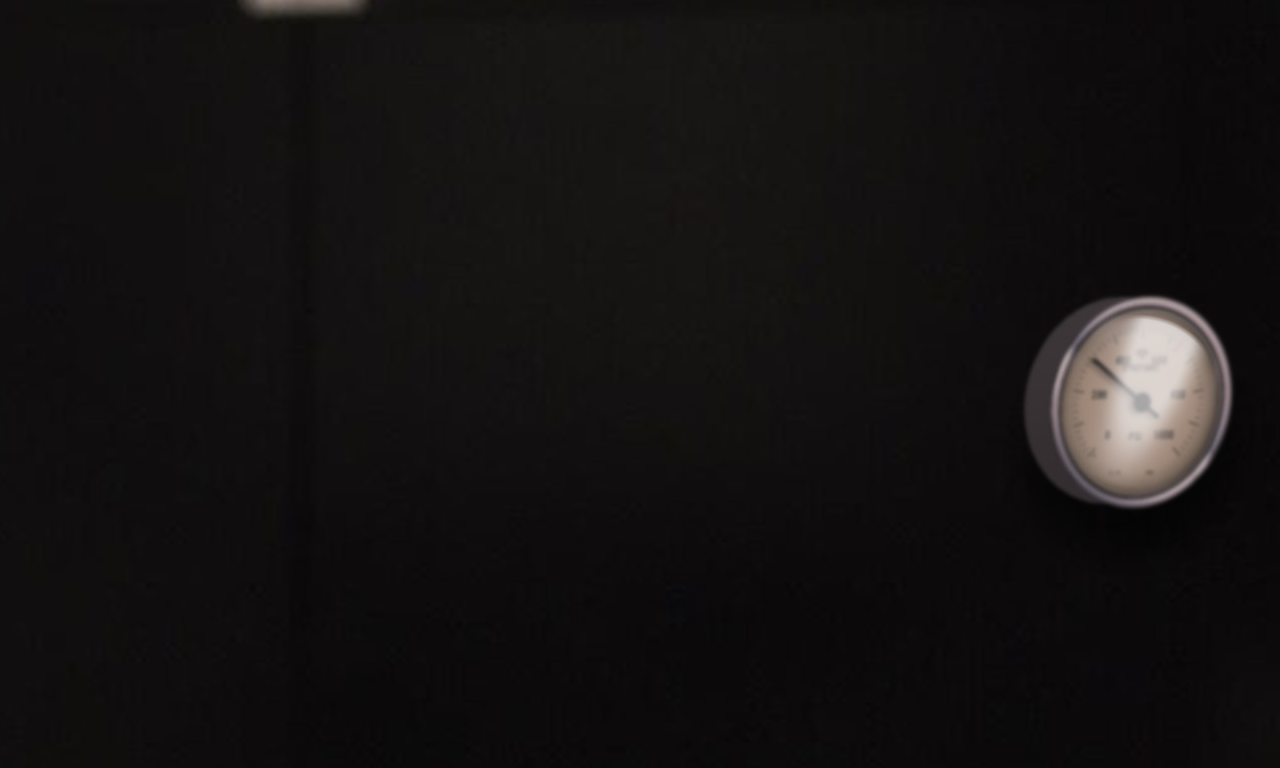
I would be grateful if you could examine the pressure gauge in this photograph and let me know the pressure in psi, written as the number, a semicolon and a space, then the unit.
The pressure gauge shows 300; psi
